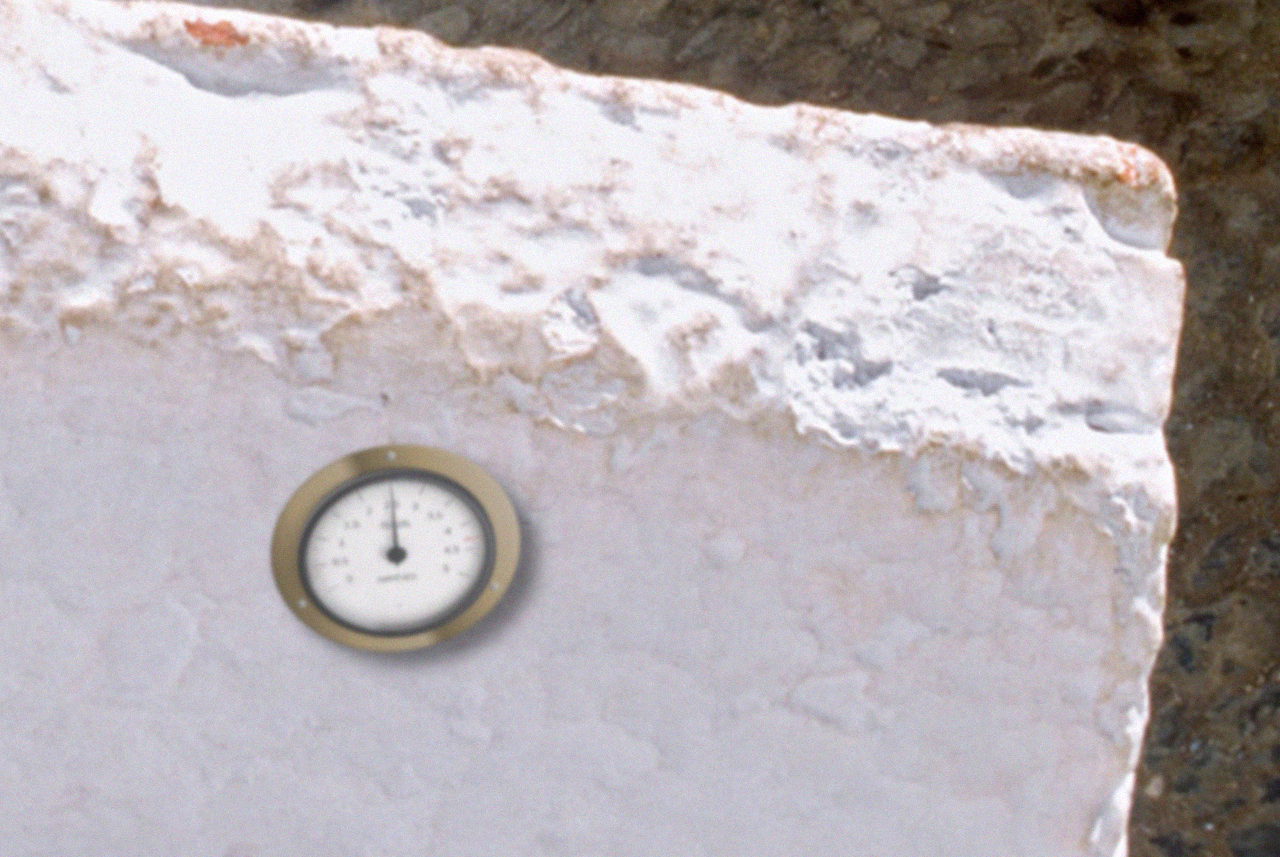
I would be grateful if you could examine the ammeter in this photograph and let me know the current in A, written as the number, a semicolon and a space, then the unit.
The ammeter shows 2.5; A
